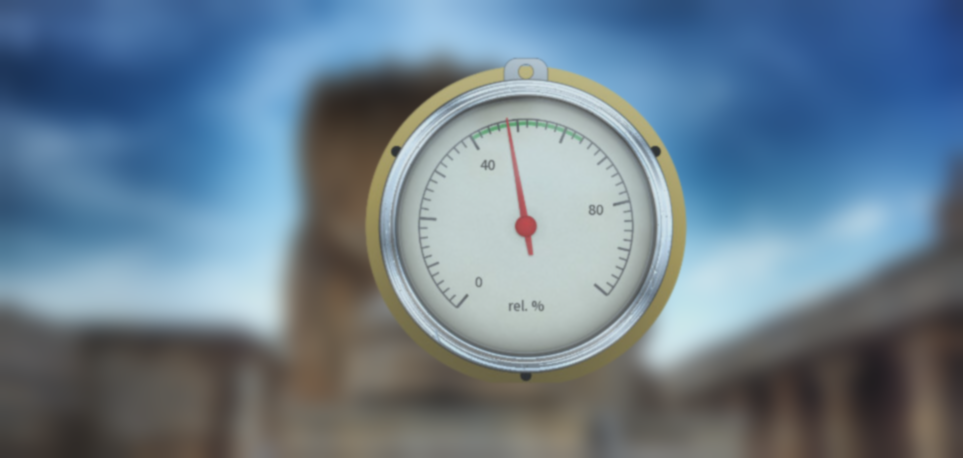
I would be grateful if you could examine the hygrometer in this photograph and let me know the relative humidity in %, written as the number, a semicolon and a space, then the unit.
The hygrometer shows 48; %
